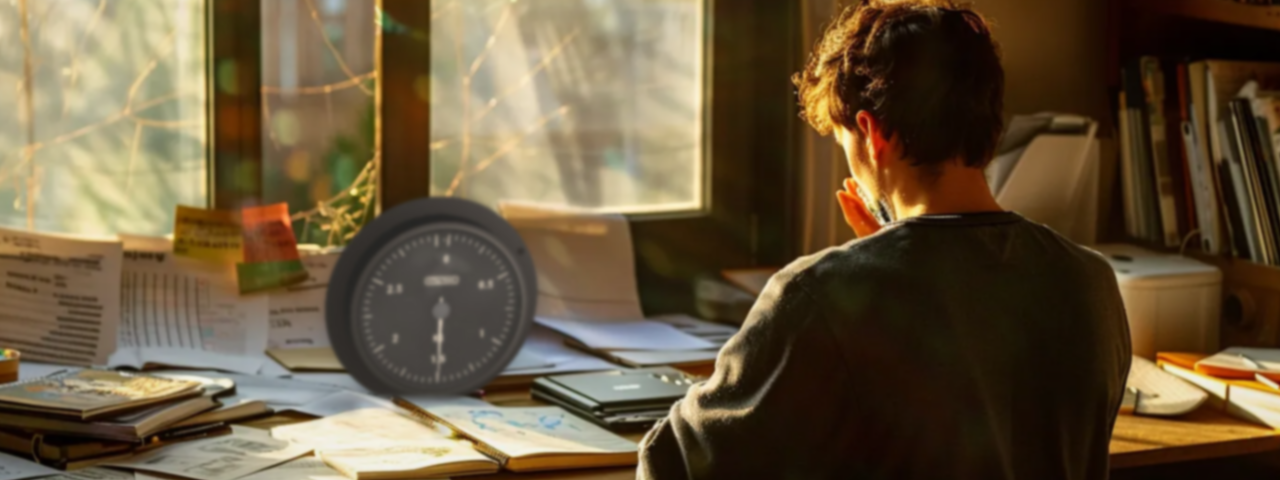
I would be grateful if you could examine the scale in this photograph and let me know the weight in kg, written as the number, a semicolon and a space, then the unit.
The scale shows 1.5; kg
